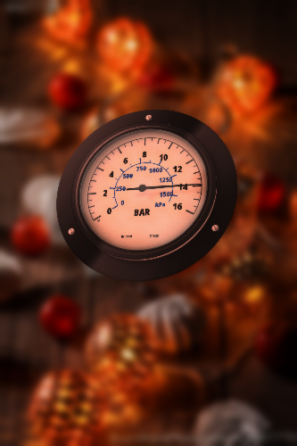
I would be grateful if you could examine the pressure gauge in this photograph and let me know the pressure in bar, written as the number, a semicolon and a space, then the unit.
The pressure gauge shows 14; bar
